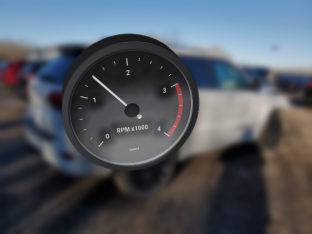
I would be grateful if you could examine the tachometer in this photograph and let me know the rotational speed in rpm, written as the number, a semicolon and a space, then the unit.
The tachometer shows 1400; rpm
